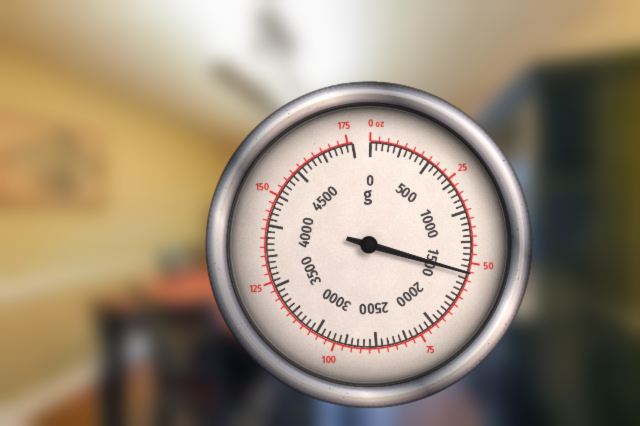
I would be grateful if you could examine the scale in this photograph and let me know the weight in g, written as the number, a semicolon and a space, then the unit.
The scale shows 1500; g
